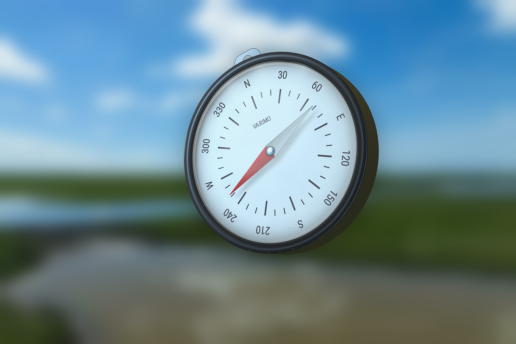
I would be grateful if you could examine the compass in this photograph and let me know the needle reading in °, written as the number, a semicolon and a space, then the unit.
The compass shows 250; °
